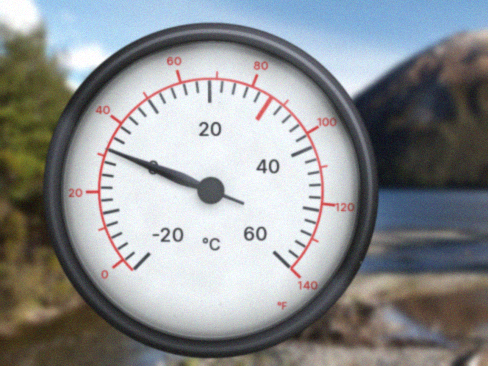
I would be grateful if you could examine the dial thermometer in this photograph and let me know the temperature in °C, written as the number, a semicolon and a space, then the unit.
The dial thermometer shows 0; °C
